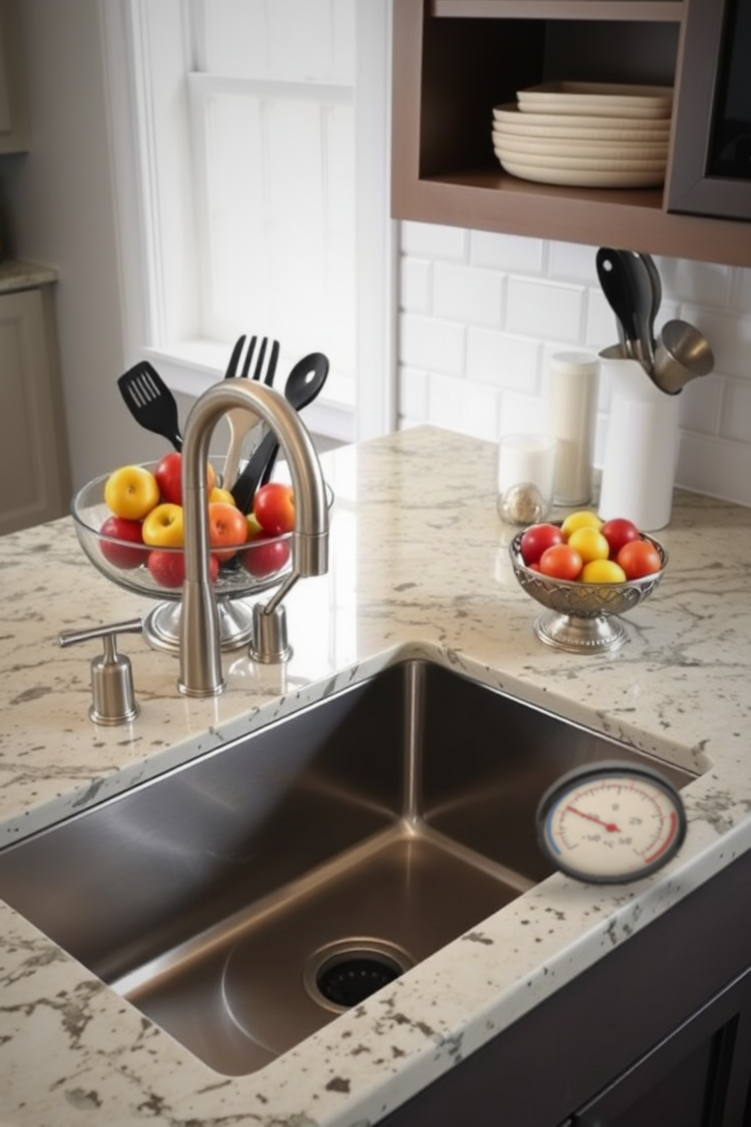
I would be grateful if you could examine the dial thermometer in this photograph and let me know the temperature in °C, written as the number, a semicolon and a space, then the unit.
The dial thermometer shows -25; °C
